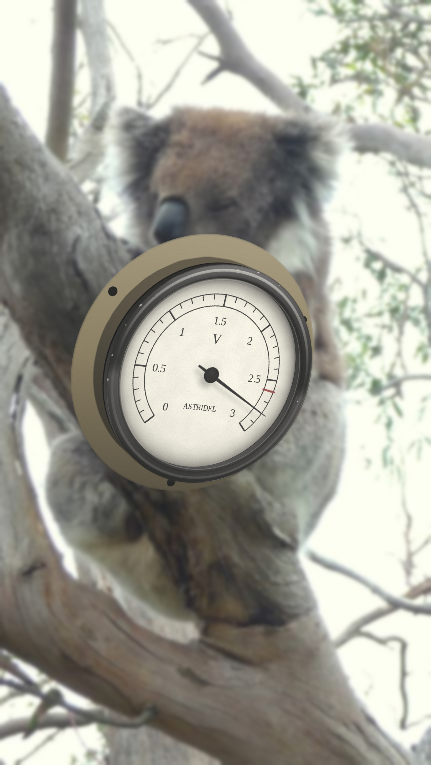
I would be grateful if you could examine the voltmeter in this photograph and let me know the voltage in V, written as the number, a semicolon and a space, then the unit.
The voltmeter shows 2.8; V
